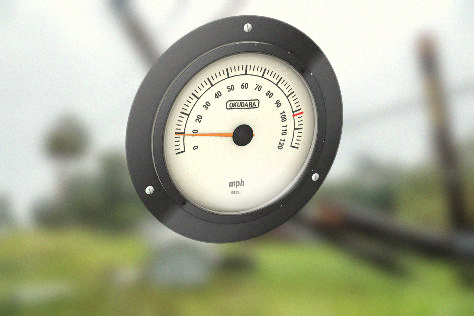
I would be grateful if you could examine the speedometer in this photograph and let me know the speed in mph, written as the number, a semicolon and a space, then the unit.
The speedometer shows 10; mph
